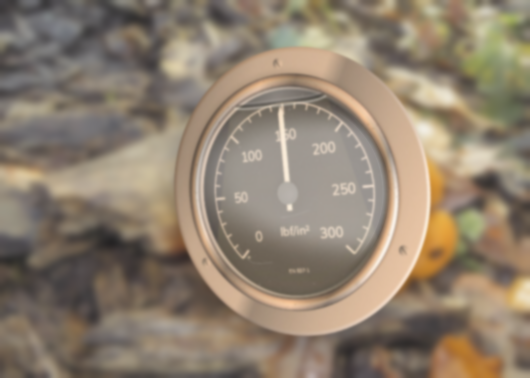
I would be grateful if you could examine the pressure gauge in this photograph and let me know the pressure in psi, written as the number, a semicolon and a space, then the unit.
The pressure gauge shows 150; psi
